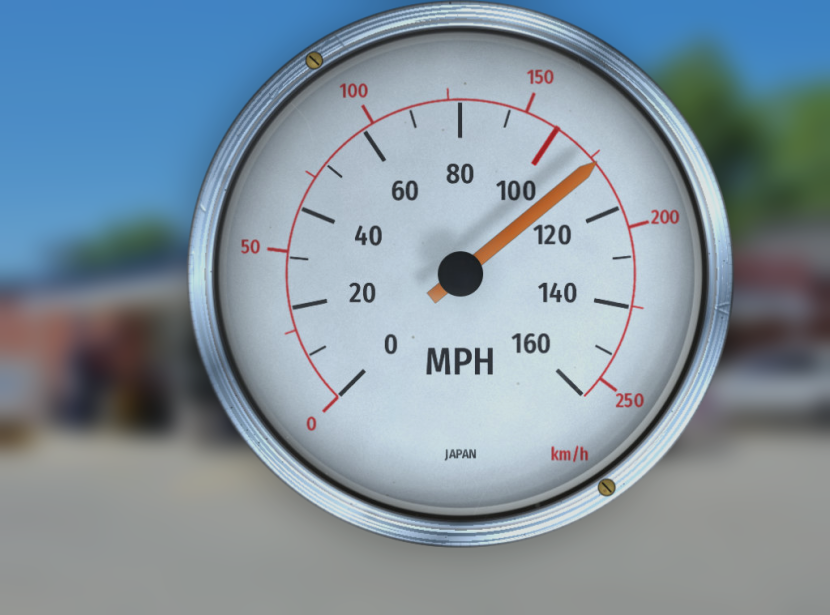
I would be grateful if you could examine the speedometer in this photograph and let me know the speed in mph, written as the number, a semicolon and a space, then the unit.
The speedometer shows 110; mph
